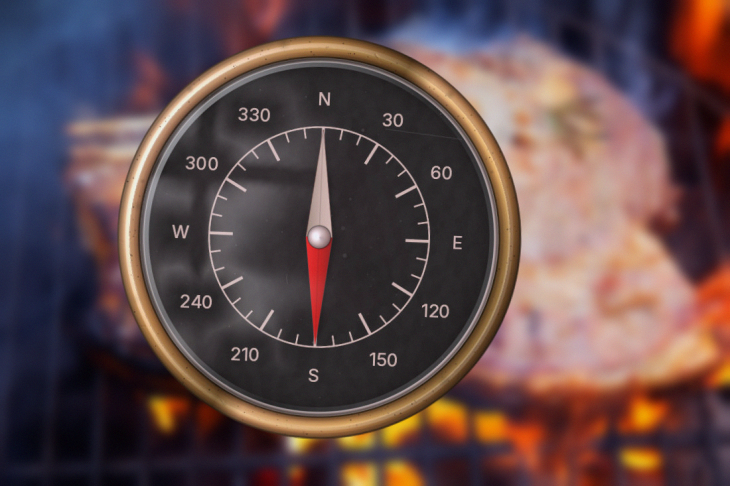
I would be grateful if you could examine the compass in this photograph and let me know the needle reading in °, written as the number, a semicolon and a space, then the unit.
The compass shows 180; °
